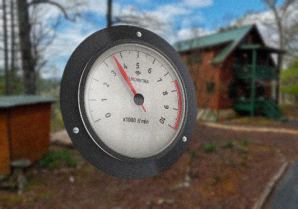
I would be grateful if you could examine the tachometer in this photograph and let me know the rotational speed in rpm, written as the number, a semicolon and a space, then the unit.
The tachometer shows 3500; rpm
